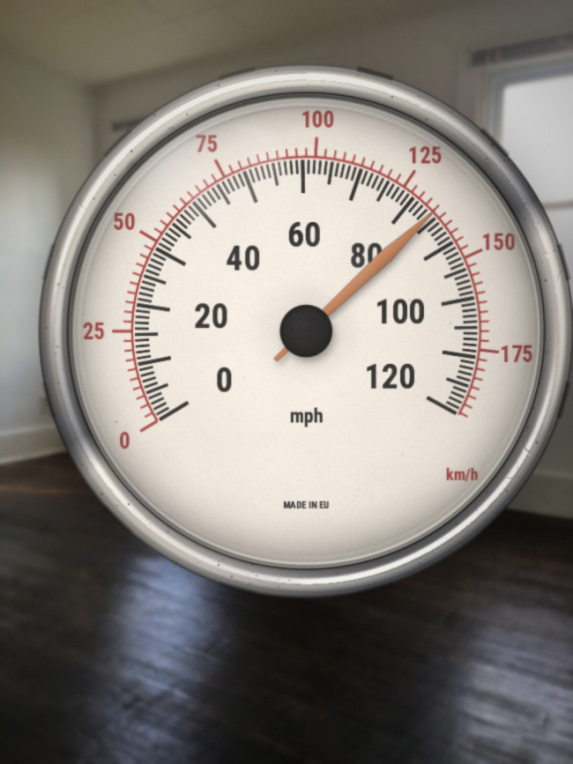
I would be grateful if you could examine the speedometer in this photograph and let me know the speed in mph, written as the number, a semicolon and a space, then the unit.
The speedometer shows 84; mph
